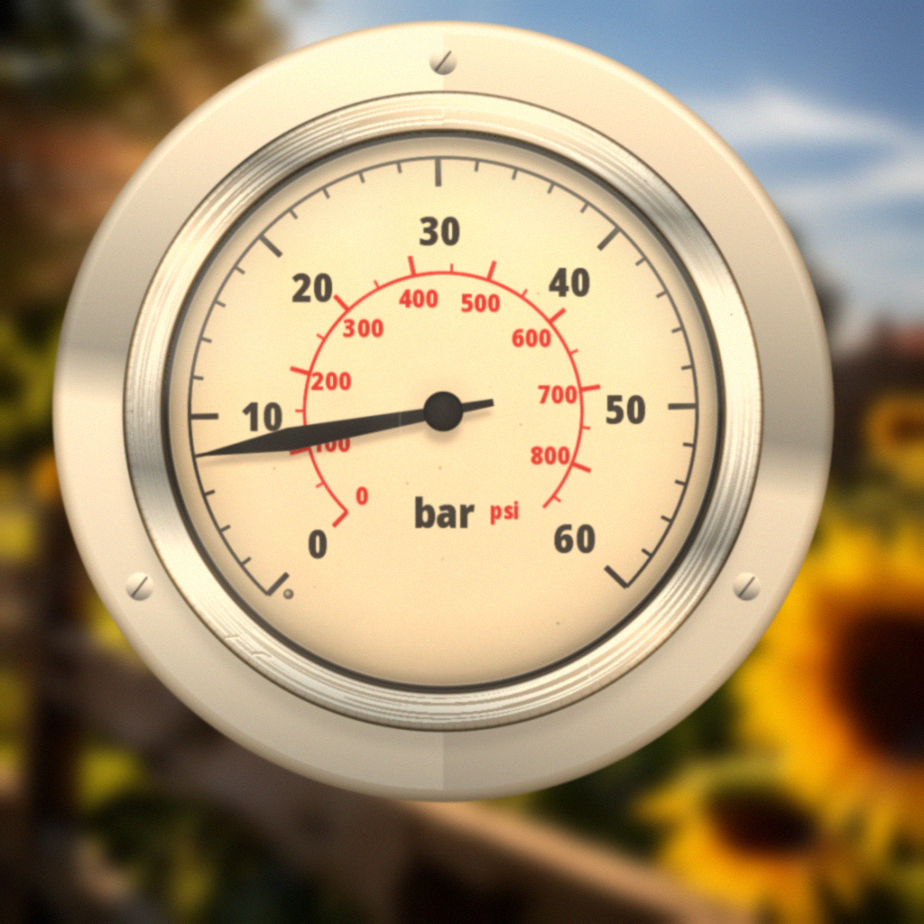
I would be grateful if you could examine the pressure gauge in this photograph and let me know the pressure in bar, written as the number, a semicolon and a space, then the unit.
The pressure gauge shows 8; bar
